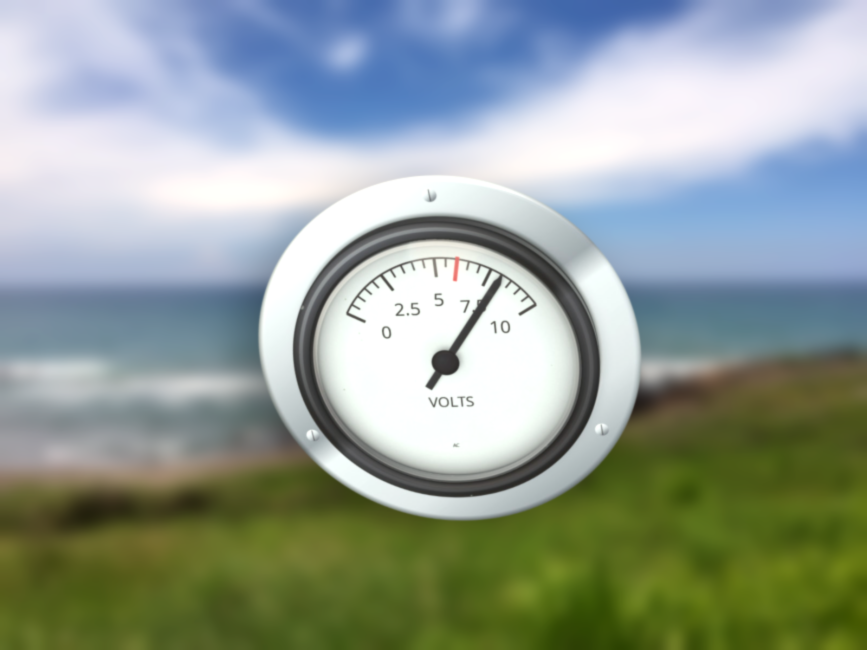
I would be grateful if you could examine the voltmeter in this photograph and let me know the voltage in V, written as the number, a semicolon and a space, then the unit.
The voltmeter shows 8; V
